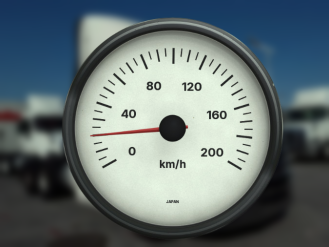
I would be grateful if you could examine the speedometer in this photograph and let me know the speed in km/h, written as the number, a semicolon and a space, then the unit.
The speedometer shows 20; km/h
